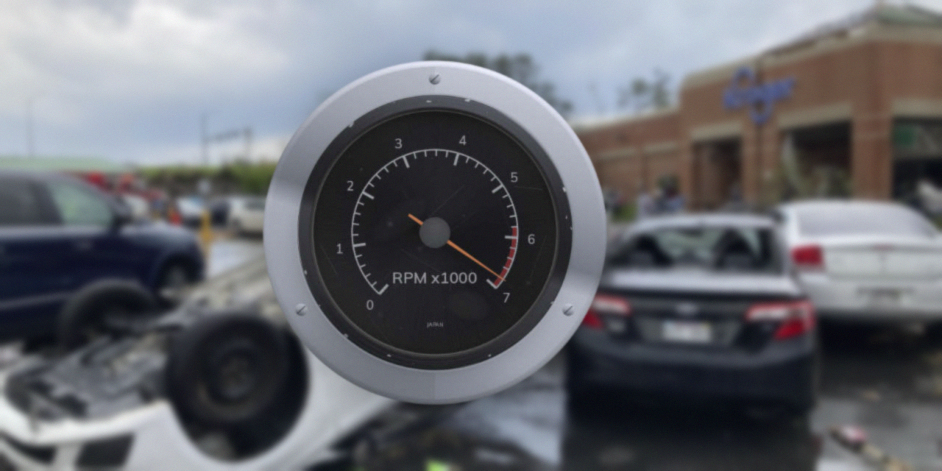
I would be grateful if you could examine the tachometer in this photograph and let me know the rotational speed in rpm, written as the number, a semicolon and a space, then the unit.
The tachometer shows 6800; rpm
